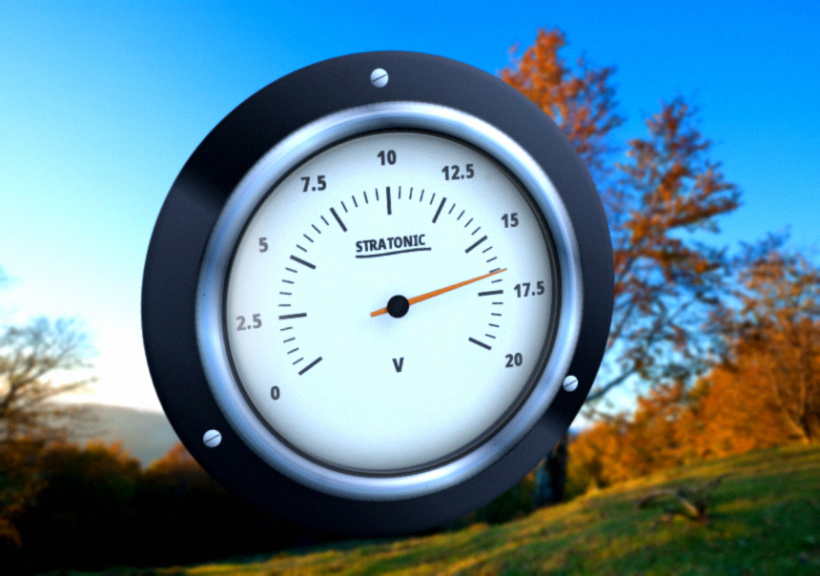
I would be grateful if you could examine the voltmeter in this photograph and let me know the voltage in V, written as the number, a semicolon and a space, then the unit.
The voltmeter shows 16.5; V
